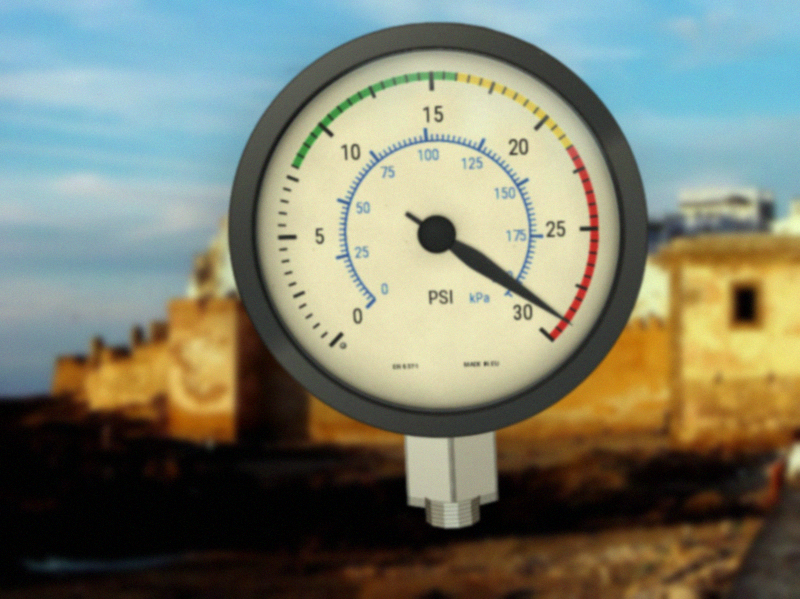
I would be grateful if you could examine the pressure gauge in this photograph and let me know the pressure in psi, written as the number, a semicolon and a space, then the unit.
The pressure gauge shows 29; psi
